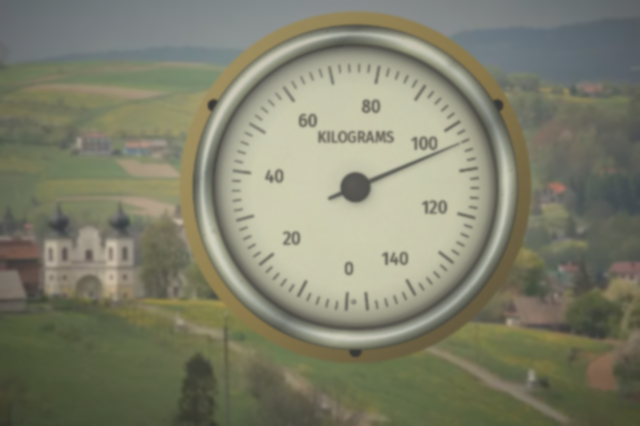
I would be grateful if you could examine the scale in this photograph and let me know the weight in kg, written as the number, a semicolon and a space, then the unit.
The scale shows 104; kg
